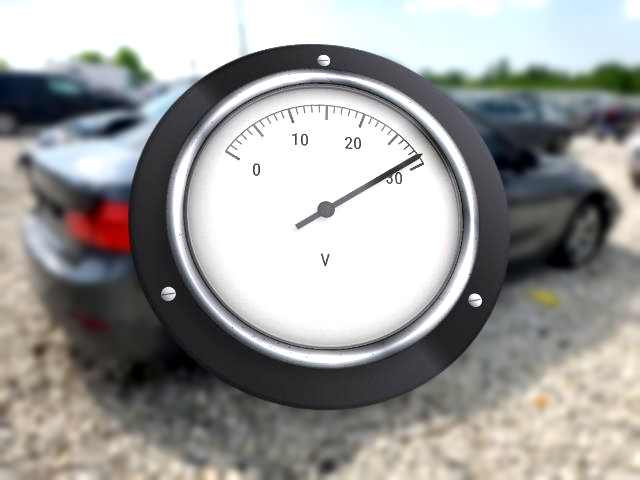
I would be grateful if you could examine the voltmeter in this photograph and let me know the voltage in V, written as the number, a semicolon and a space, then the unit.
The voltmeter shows 29; V
